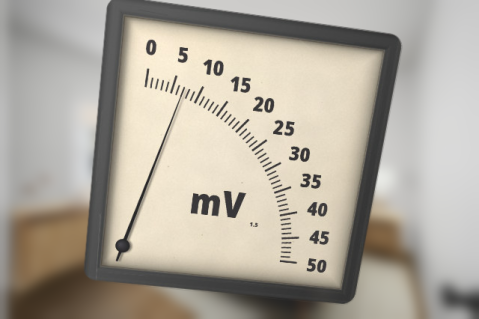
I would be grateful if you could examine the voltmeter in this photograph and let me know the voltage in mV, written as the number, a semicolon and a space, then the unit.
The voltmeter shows 7; mV
